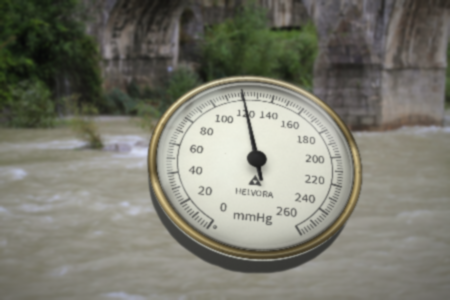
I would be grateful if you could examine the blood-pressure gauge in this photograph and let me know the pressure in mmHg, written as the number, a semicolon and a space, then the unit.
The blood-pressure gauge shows 120; mmHg
